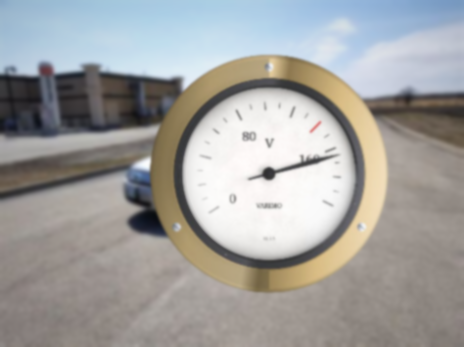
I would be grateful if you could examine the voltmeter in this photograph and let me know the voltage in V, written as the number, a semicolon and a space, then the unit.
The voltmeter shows 165; V
